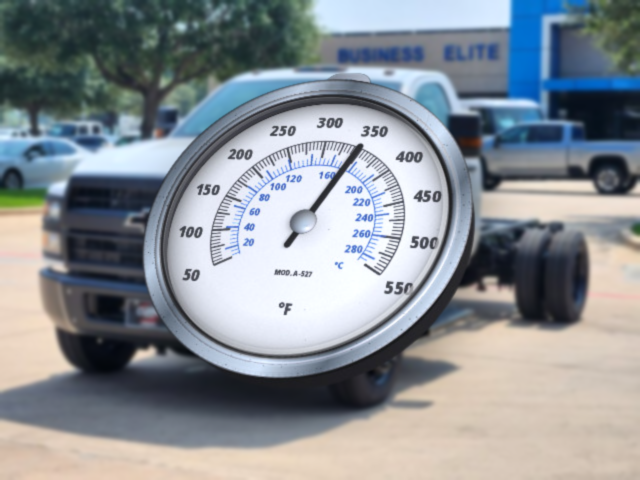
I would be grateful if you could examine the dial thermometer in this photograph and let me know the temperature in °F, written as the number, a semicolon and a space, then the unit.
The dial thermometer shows 350; °F
